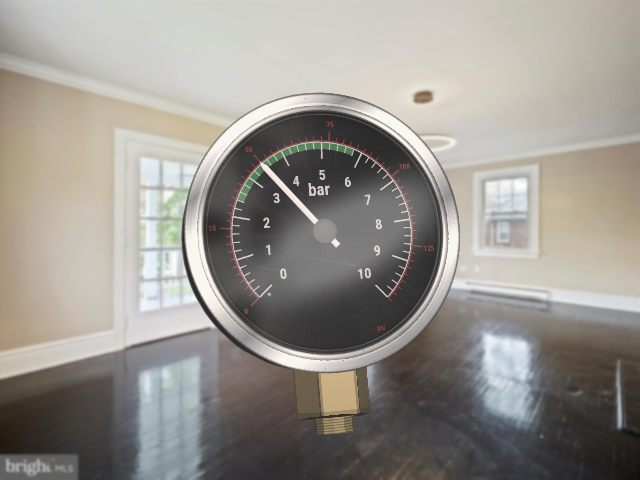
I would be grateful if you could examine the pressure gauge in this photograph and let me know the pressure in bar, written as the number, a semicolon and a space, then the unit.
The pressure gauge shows 3.4; bar
